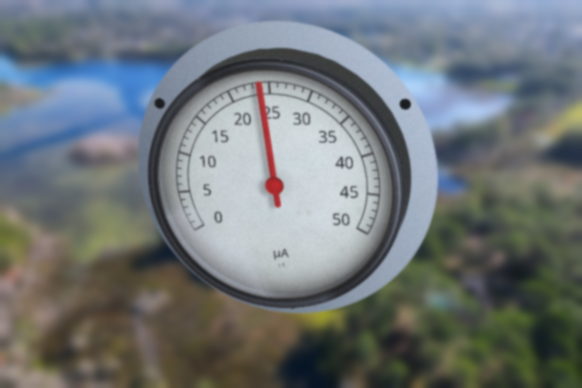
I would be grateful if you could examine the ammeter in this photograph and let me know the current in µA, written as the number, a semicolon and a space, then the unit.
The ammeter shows 24; µA
